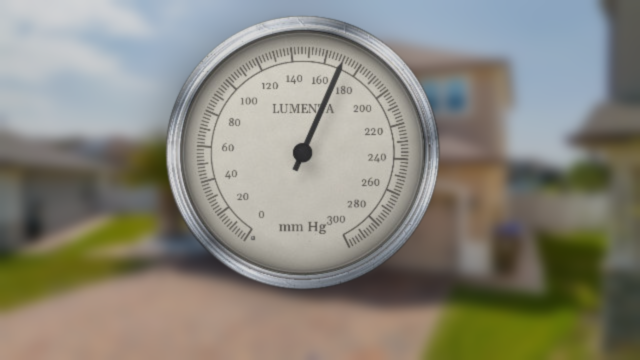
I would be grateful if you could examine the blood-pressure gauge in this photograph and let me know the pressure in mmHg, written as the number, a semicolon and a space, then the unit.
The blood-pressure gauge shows 170; mmHg
